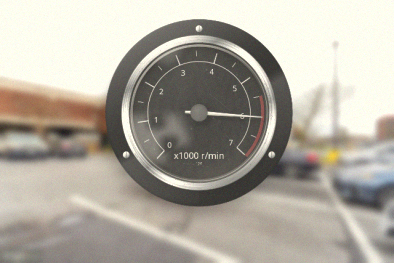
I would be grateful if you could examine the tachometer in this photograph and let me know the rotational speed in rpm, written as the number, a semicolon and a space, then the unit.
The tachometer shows 6000; rpm
